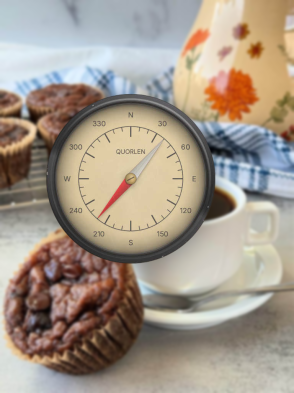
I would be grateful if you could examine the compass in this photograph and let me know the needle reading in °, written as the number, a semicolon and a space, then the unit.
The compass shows 220; °
